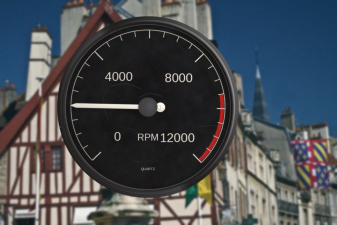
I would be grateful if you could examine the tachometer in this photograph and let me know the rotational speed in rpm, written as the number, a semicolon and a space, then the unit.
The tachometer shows 2000; rpm
